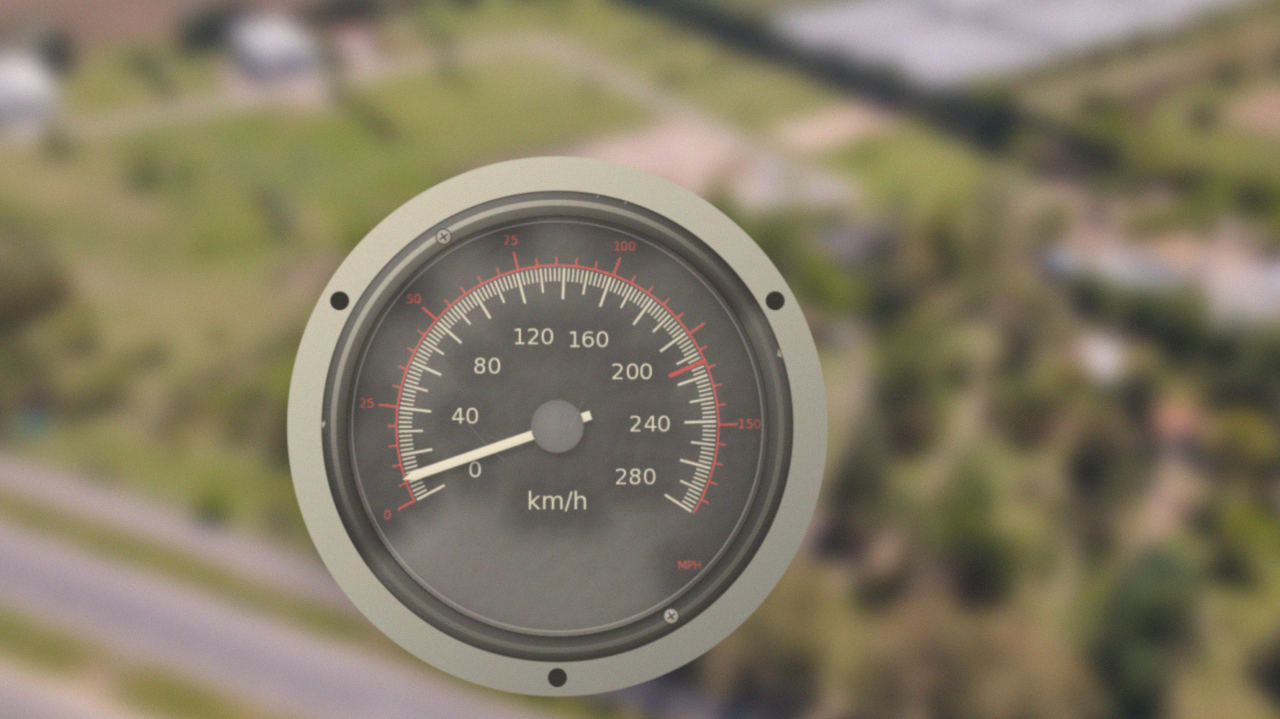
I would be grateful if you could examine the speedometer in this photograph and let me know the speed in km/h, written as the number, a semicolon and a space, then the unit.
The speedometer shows 10; km/h
